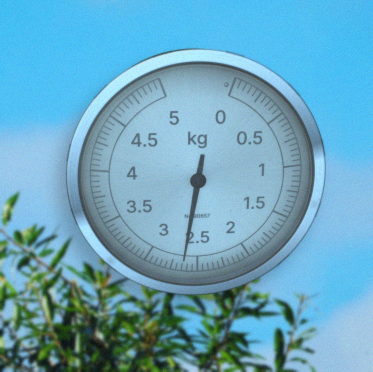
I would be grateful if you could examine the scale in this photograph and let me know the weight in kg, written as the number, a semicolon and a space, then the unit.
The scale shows 2.65; kg
